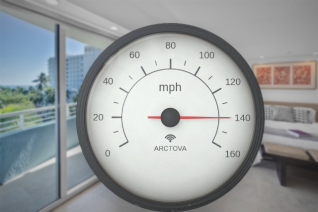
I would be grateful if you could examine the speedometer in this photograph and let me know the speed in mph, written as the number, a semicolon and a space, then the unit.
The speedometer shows 140; mph
